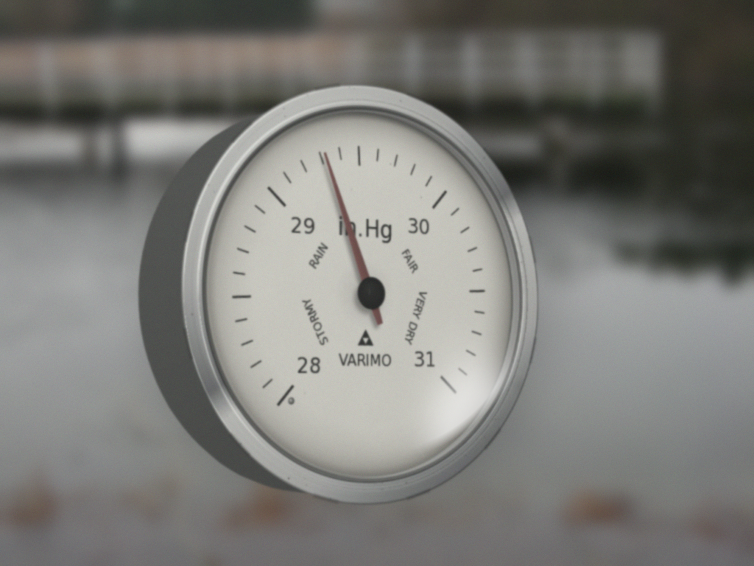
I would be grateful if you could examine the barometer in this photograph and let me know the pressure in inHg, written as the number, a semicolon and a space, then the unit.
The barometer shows 29.3; inHg
